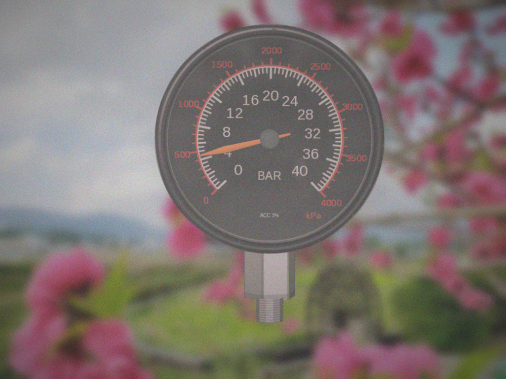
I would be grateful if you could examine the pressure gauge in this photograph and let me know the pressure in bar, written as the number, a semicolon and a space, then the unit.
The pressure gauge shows 4.5; bar
